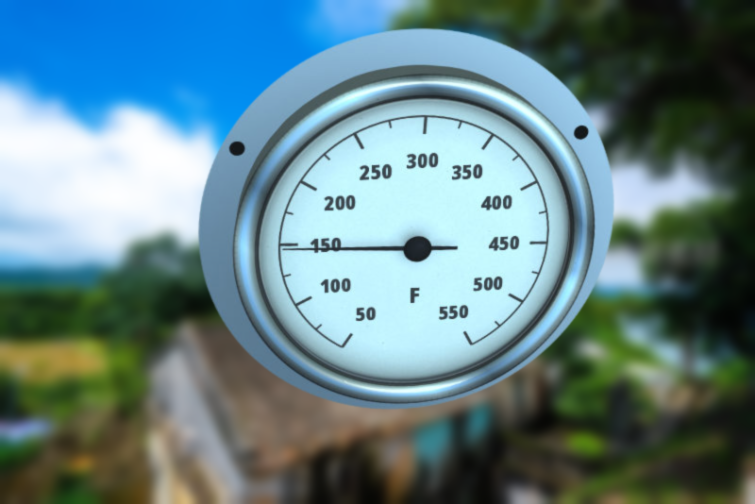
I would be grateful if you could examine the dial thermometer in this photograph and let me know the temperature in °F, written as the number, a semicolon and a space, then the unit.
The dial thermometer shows 150; °F
